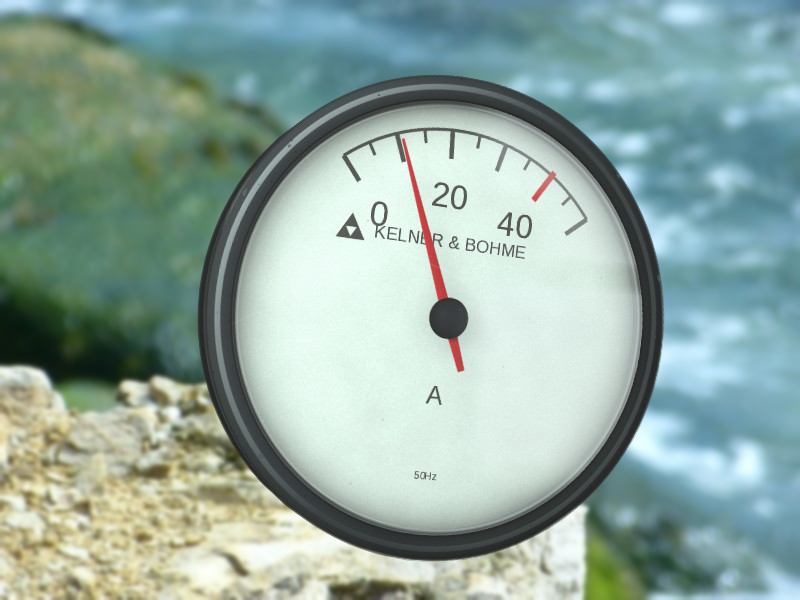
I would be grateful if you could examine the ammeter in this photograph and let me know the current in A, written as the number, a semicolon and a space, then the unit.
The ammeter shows 10; A
